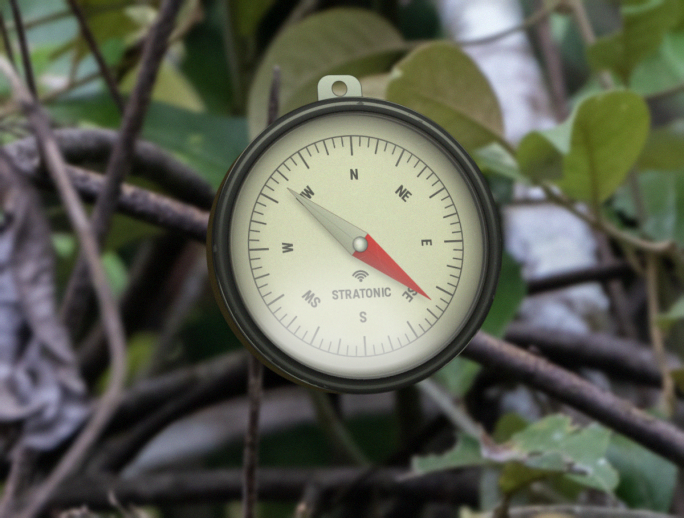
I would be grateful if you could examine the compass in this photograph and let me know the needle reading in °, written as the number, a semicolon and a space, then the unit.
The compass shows 130; °
